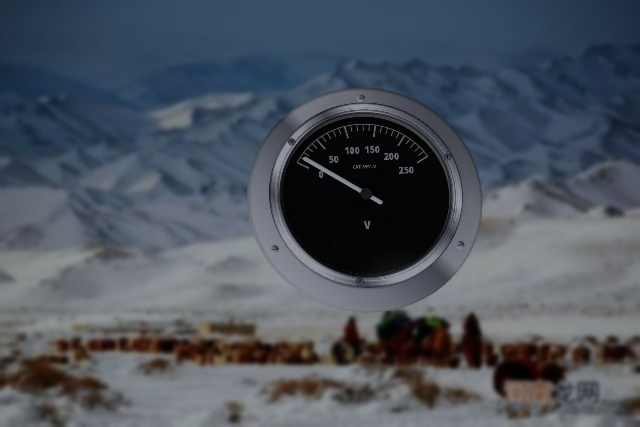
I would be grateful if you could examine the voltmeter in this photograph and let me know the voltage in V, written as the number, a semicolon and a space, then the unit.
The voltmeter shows 10; V
